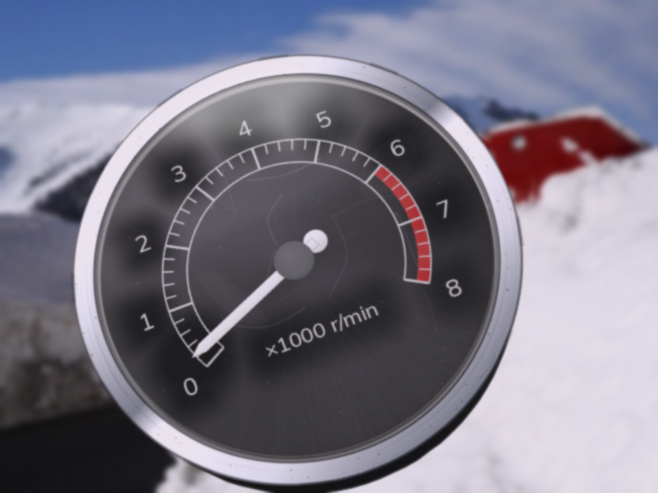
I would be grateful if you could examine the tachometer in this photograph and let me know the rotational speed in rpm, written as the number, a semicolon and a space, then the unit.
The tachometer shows 200; rpm
